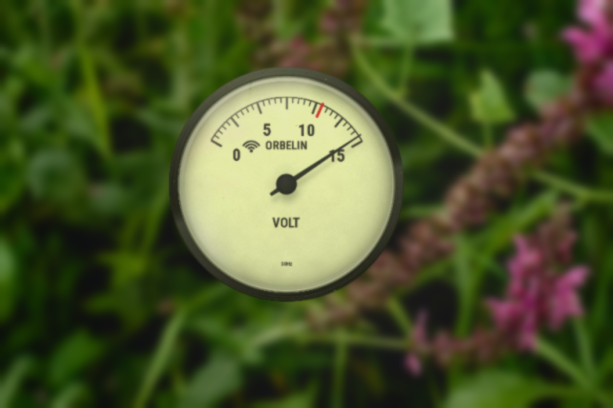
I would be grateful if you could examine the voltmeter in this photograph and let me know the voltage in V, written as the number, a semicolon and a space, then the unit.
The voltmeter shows 14.5; V
